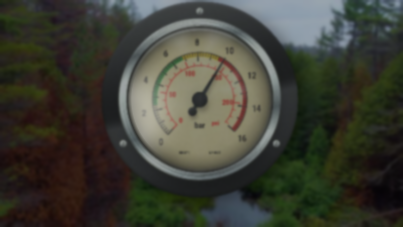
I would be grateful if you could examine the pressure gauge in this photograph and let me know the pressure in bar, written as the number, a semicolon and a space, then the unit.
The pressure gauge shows 10; bar
